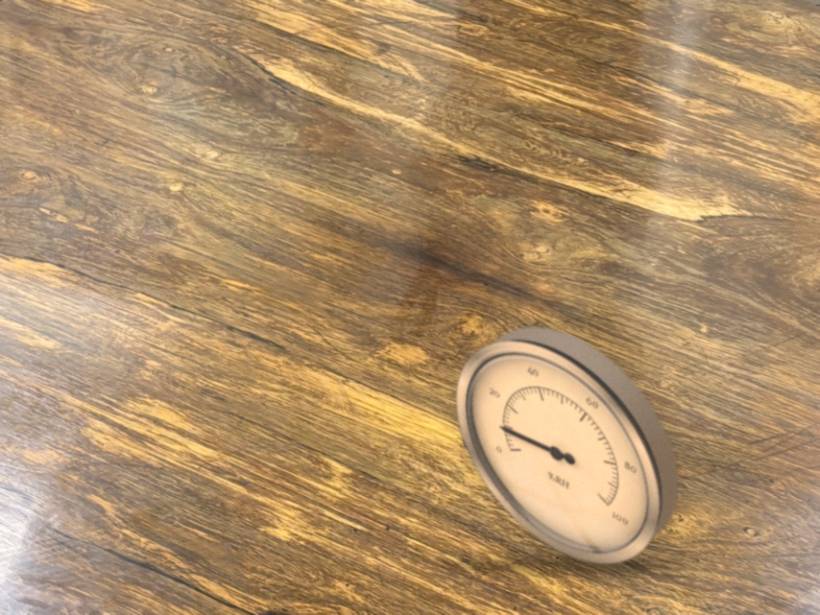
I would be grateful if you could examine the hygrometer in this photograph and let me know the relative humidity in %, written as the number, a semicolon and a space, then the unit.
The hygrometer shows 10; %
